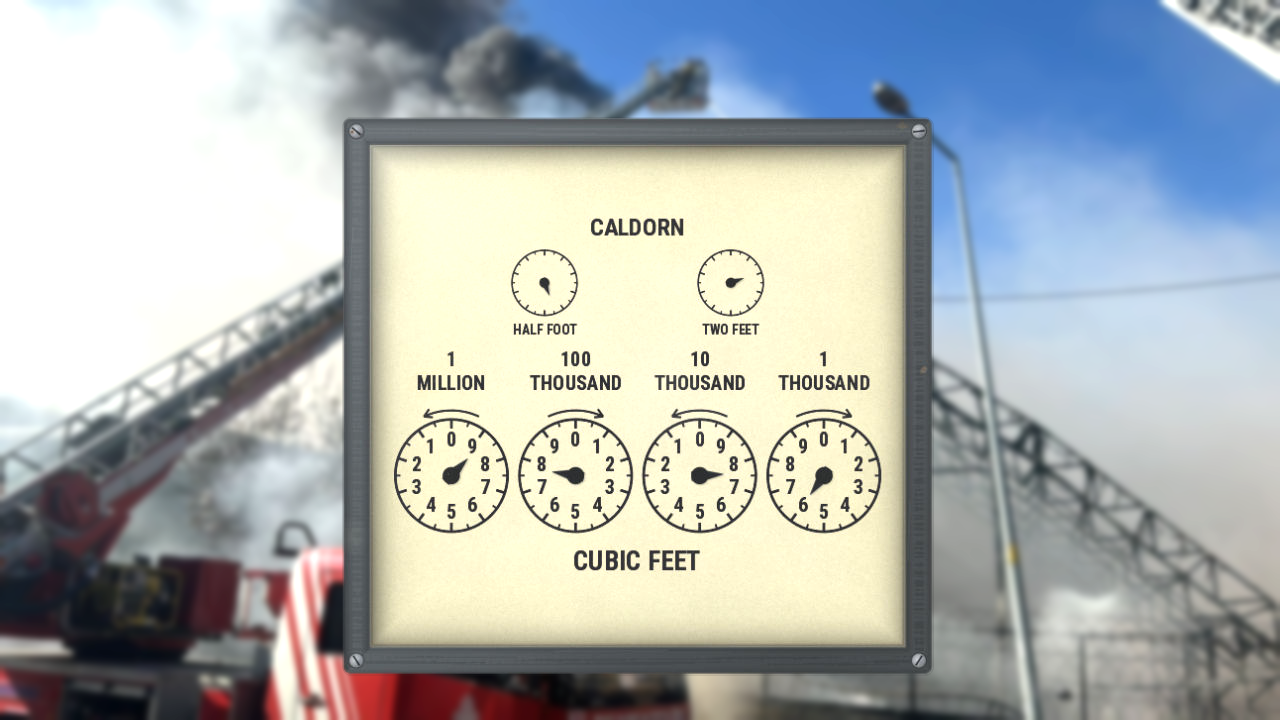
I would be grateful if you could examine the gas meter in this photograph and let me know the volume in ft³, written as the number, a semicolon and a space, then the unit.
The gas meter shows 877600; ft³
